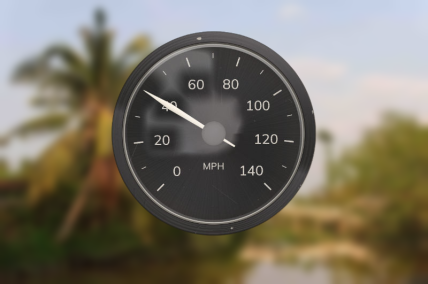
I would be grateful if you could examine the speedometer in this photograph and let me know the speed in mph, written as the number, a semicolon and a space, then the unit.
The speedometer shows 40; mph
